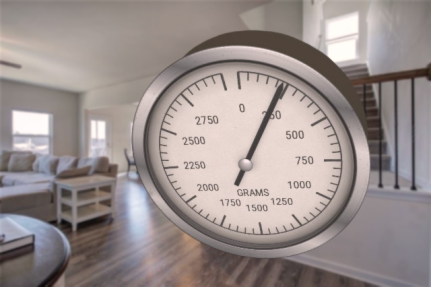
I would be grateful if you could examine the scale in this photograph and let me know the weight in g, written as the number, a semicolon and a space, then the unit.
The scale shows 225; g
